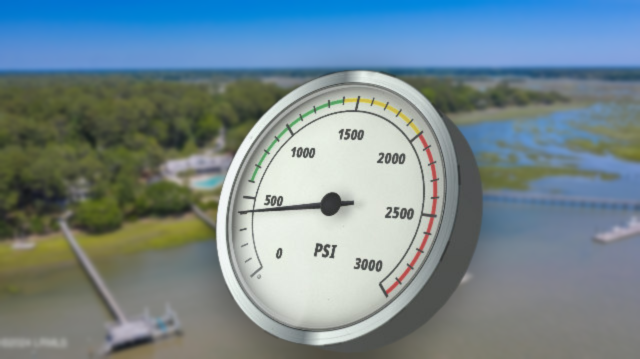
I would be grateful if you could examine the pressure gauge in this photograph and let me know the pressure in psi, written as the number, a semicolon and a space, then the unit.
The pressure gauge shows 400; psi
